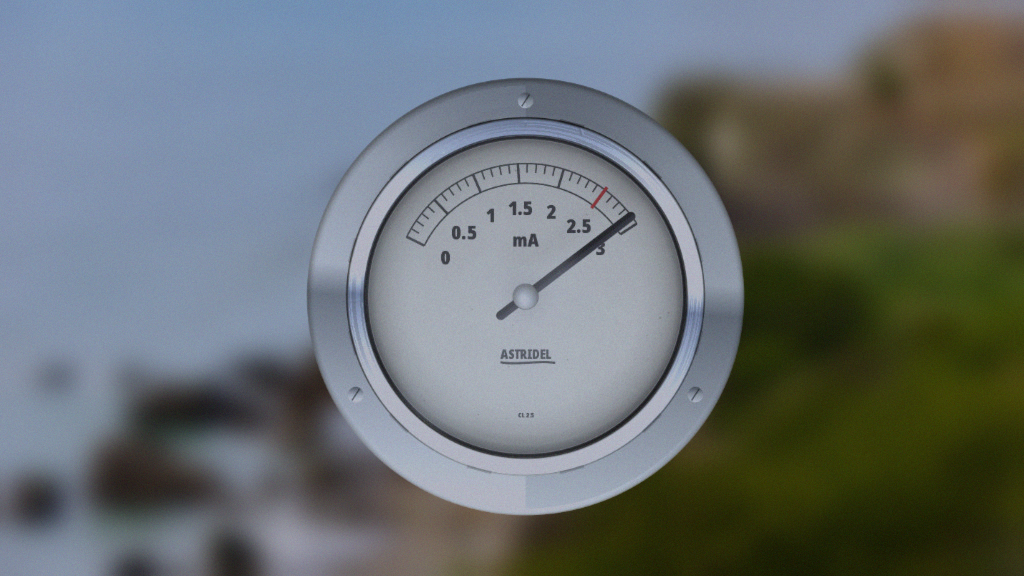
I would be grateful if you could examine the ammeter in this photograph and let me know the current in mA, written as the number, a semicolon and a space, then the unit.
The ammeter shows 2.9; mA
